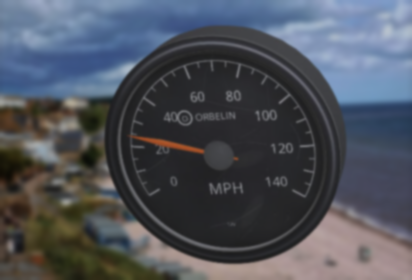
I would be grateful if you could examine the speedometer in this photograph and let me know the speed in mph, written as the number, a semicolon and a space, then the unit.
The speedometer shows 25; mph
